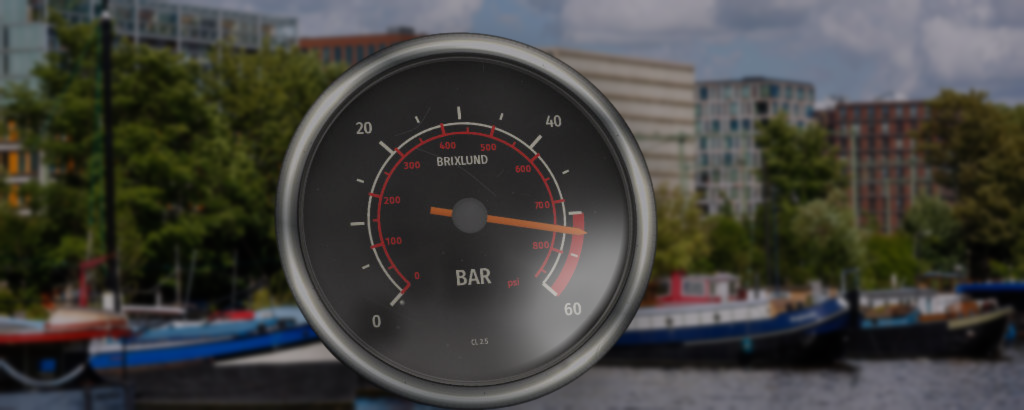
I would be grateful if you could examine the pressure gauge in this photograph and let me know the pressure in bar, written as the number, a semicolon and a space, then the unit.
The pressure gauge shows 52.5; bar
